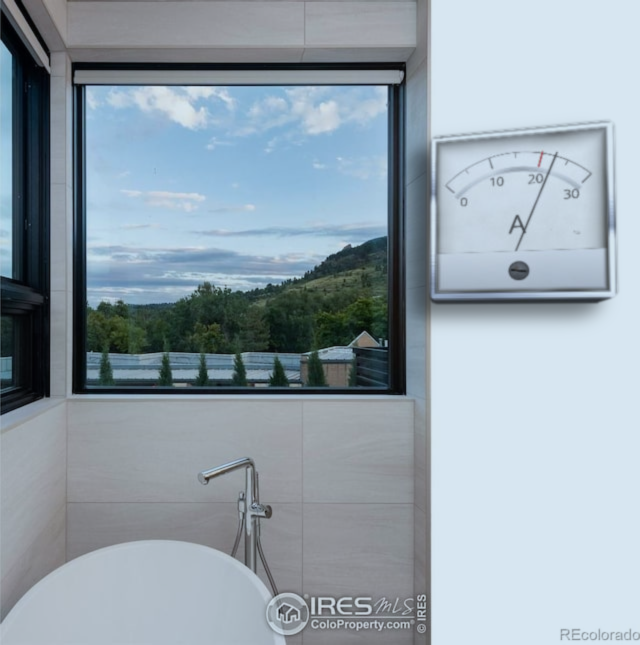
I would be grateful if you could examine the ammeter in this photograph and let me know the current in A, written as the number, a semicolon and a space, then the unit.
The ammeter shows 22.5; A
